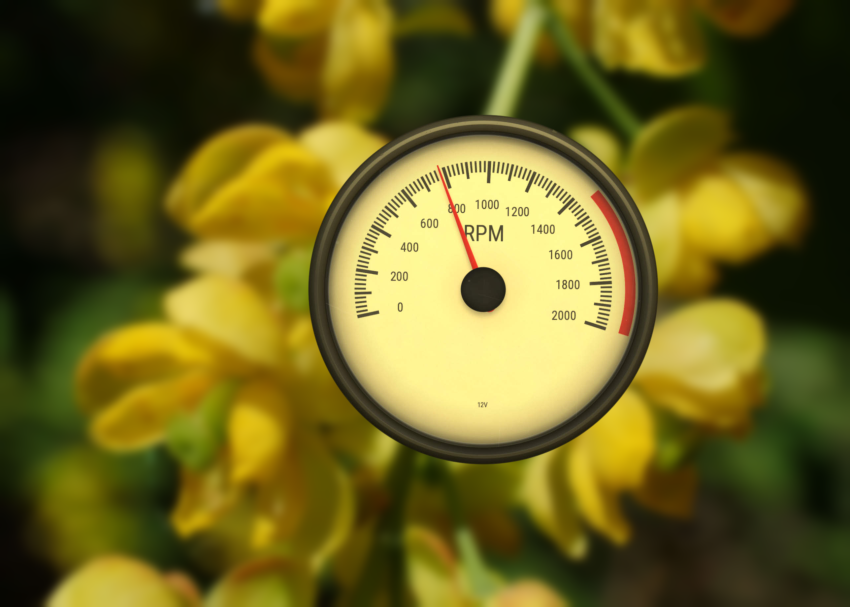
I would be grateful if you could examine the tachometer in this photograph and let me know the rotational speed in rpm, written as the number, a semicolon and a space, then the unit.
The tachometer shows 780; rpm
